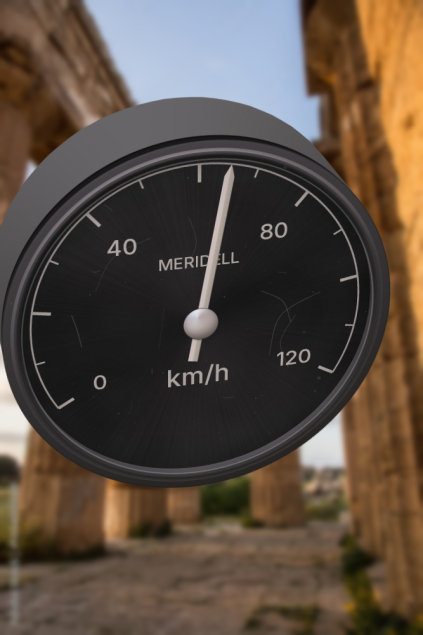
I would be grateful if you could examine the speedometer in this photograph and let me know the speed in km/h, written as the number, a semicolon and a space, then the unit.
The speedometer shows 65; km/h
